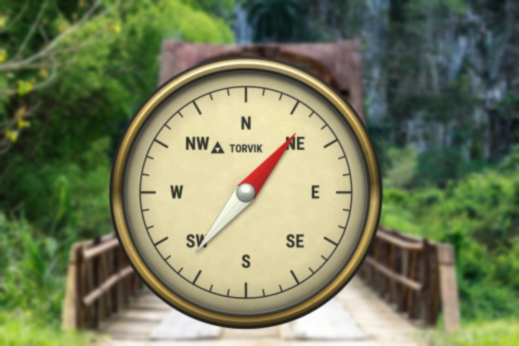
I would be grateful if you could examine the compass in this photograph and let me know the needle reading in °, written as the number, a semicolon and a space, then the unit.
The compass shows 40; °
